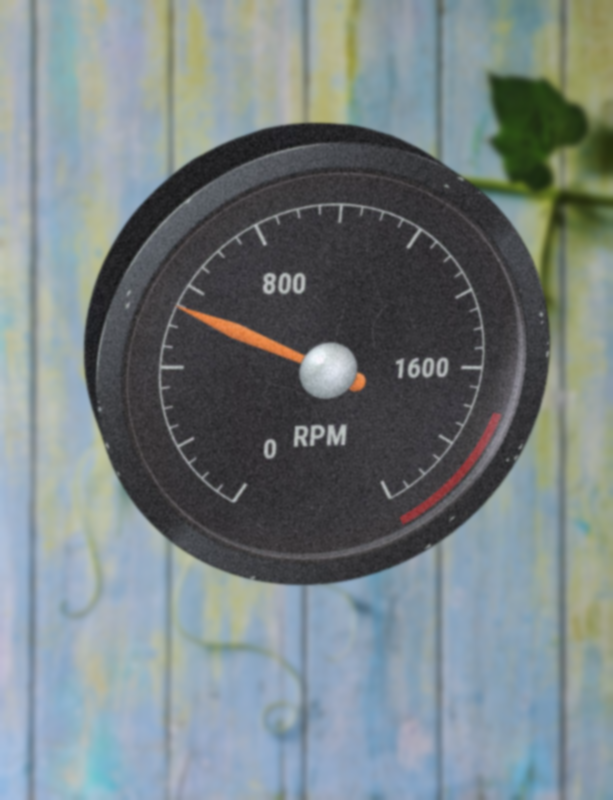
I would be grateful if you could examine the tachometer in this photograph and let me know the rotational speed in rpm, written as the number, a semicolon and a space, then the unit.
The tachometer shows 550; rpm
